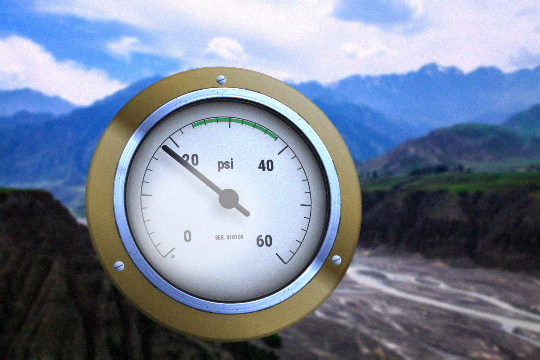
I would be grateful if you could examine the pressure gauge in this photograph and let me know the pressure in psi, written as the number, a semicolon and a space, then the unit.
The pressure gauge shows 18; psi
